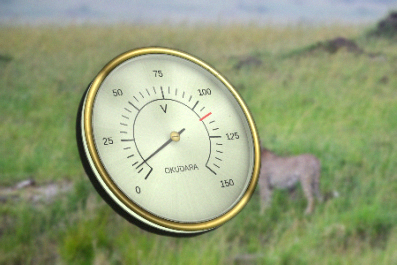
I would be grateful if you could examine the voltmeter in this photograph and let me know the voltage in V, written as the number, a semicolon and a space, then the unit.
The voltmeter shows 7.5; V
